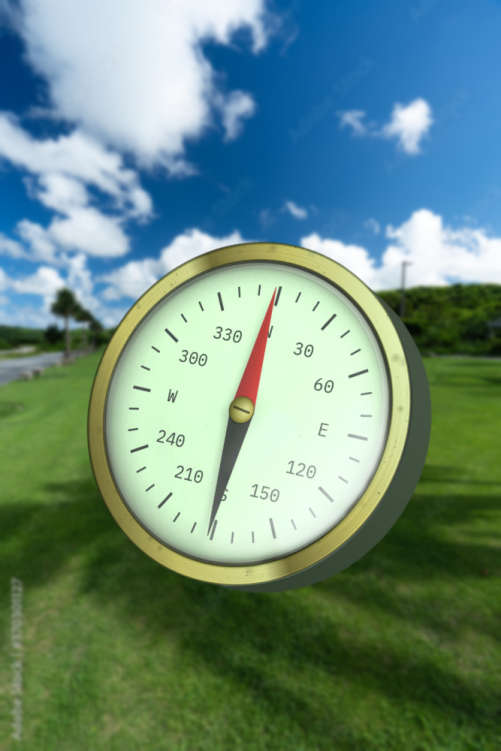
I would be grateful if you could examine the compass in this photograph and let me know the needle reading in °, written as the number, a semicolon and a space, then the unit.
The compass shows 0; °
